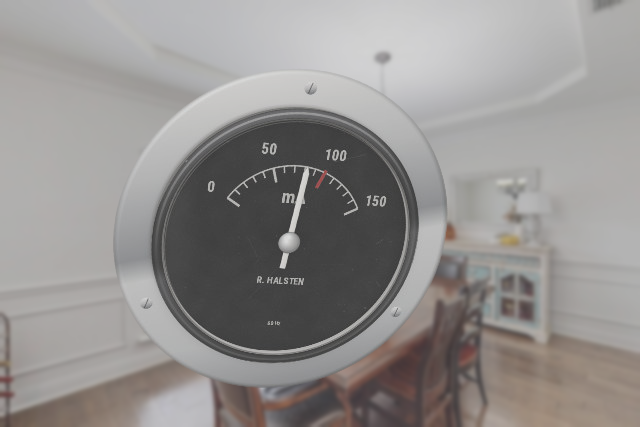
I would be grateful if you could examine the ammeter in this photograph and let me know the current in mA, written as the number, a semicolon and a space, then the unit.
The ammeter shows 80; mA
